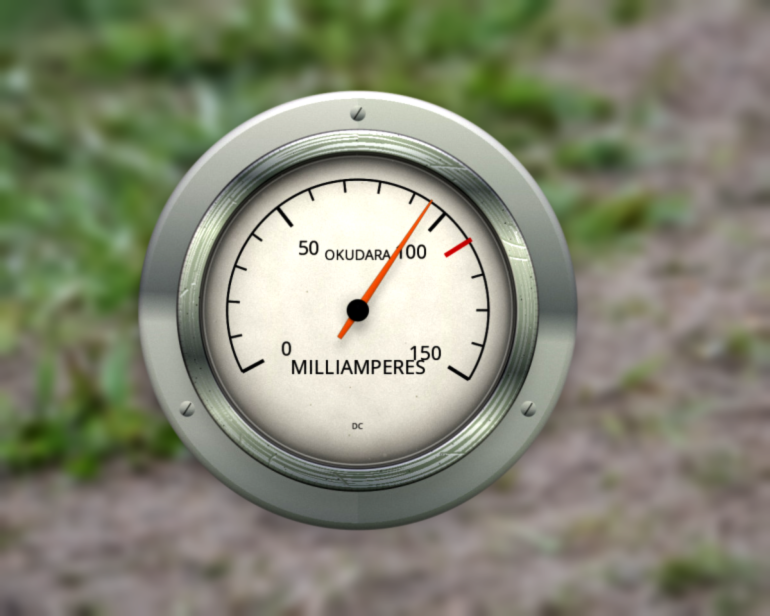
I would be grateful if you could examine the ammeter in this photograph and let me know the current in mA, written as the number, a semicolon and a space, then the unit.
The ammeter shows 95; mA
